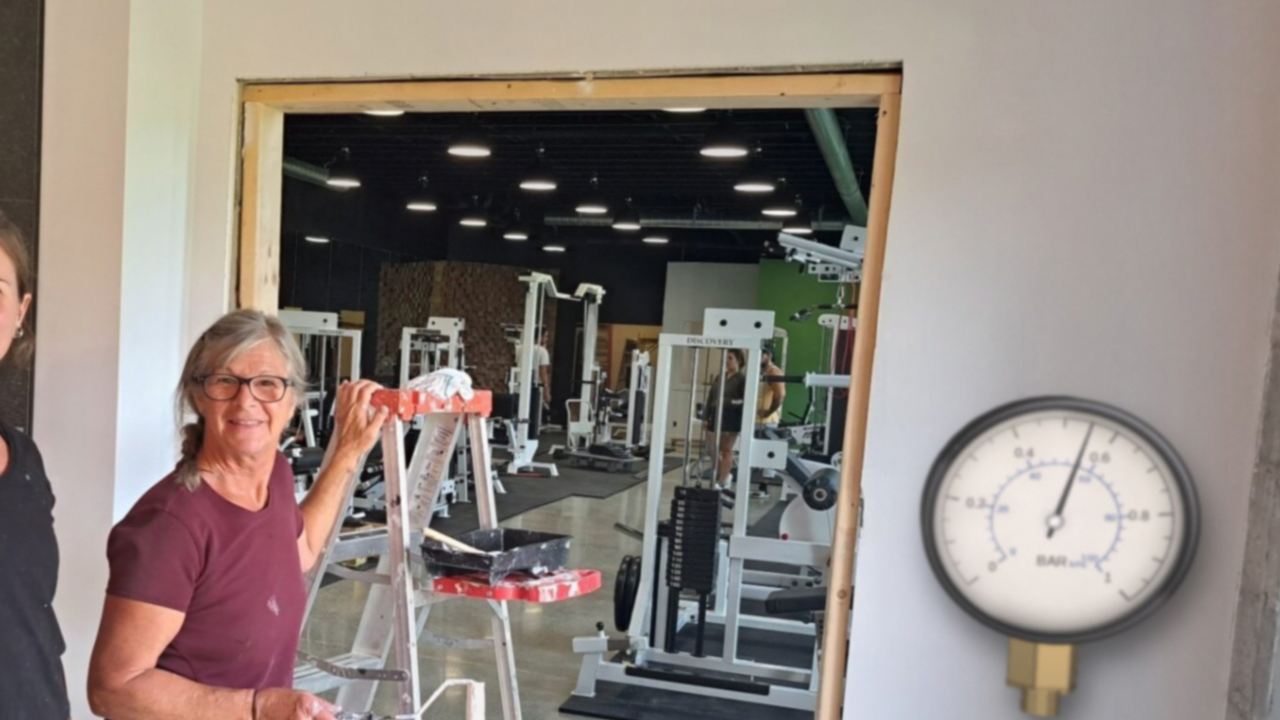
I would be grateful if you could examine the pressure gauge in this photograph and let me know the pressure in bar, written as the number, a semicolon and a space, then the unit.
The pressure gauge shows 0.55; bar
